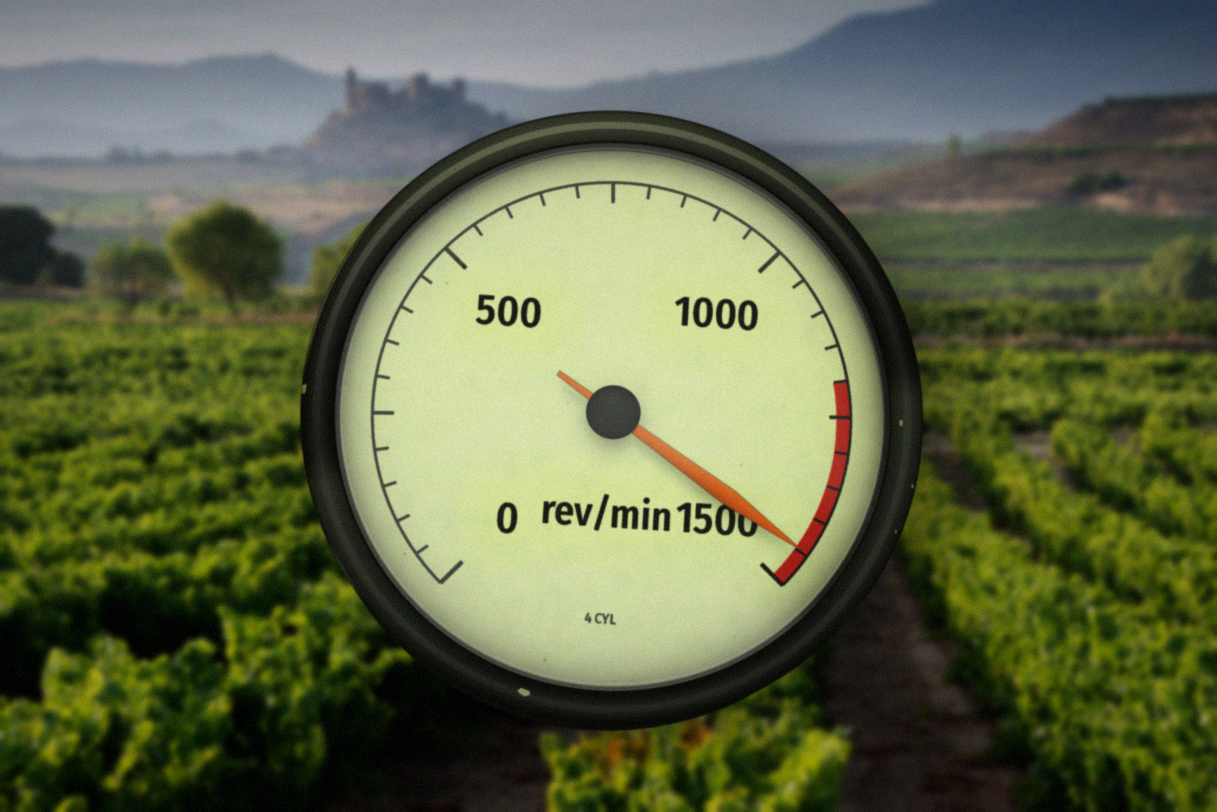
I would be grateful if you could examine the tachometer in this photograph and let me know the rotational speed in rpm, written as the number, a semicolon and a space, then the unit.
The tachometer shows 1450; rpm
